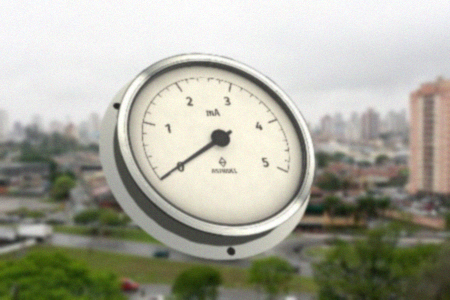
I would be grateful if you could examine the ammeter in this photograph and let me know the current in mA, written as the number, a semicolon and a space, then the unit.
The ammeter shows 0; mA
